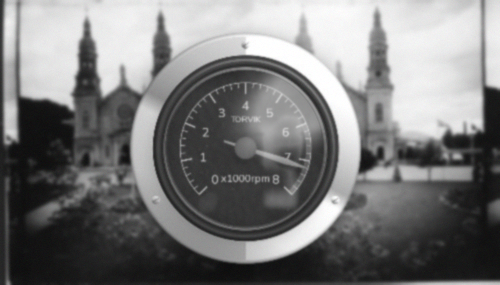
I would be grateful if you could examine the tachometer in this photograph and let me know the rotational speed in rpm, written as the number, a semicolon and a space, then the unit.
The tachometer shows 7200; rpm
